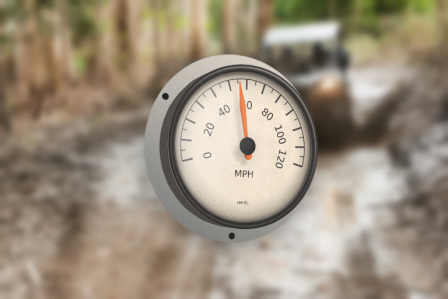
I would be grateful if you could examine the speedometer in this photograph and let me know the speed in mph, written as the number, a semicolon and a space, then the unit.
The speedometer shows 55; mph
